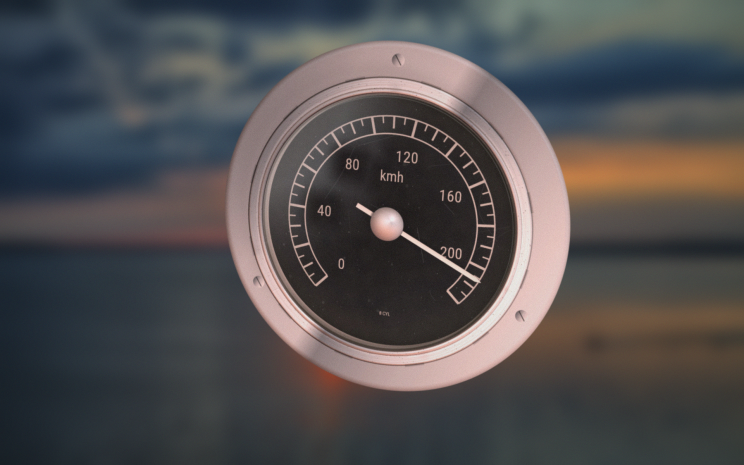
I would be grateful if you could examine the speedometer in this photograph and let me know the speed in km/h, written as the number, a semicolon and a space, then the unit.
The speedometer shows 205; km/h
